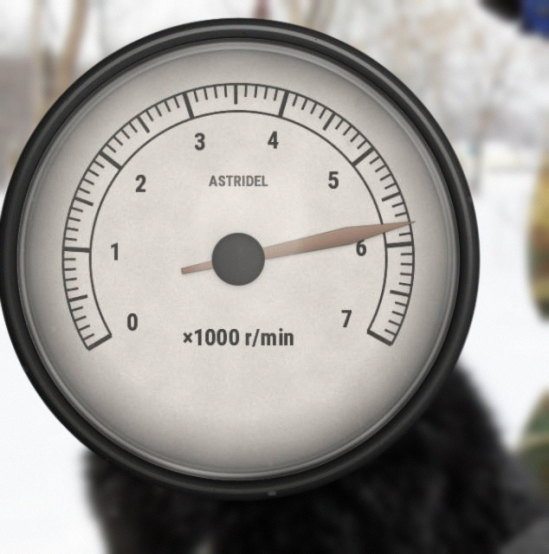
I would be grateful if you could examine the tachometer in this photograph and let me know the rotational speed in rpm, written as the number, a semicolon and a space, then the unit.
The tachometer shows 5800; rpm
